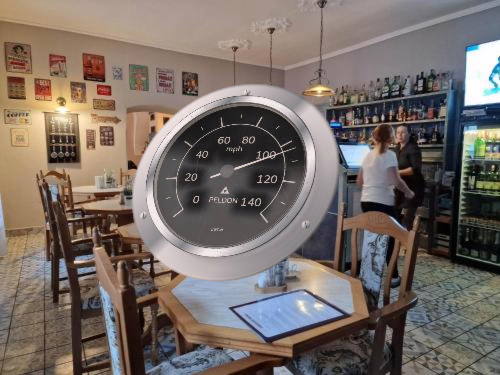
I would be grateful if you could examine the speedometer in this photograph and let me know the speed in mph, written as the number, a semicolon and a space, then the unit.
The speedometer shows 105; mph
